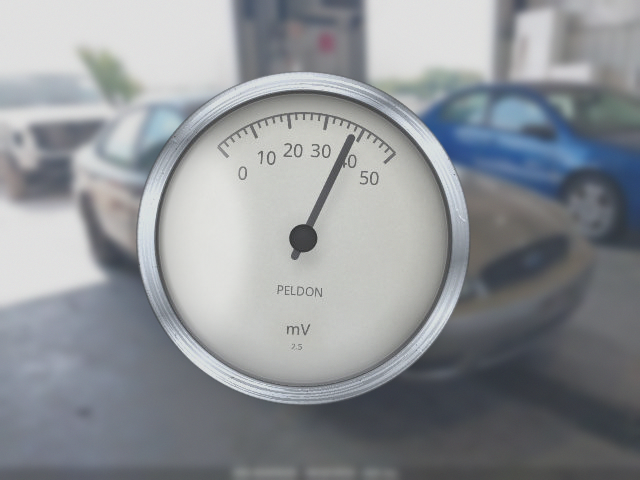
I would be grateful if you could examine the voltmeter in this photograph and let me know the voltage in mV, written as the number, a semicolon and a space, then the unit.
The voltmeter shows 38; mV
